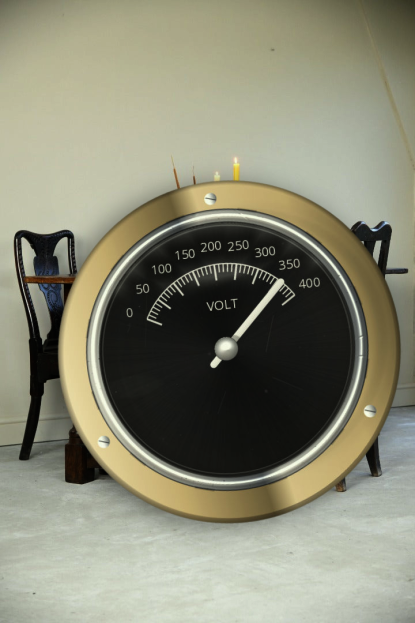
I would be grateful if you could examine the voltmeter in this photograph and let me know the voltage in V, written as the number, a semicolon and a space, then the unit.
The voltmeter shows 360; V
